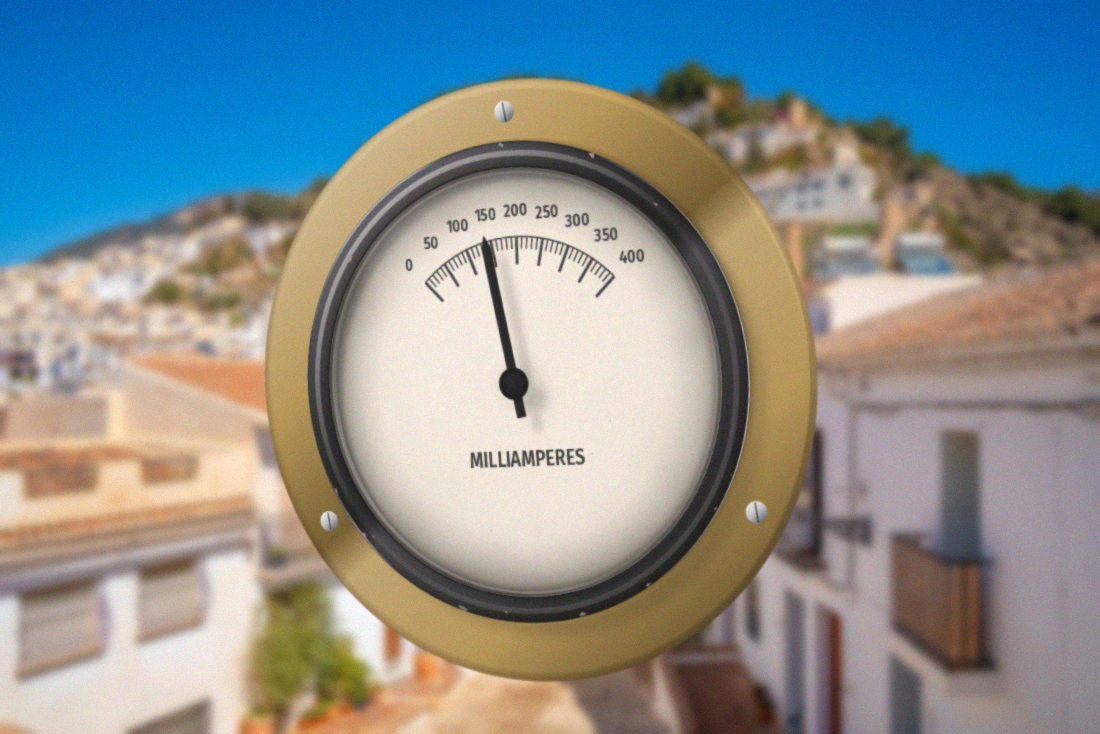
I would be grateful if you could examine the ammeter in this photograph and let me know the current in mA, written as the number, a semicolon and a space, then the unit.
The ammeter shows 150; mA
